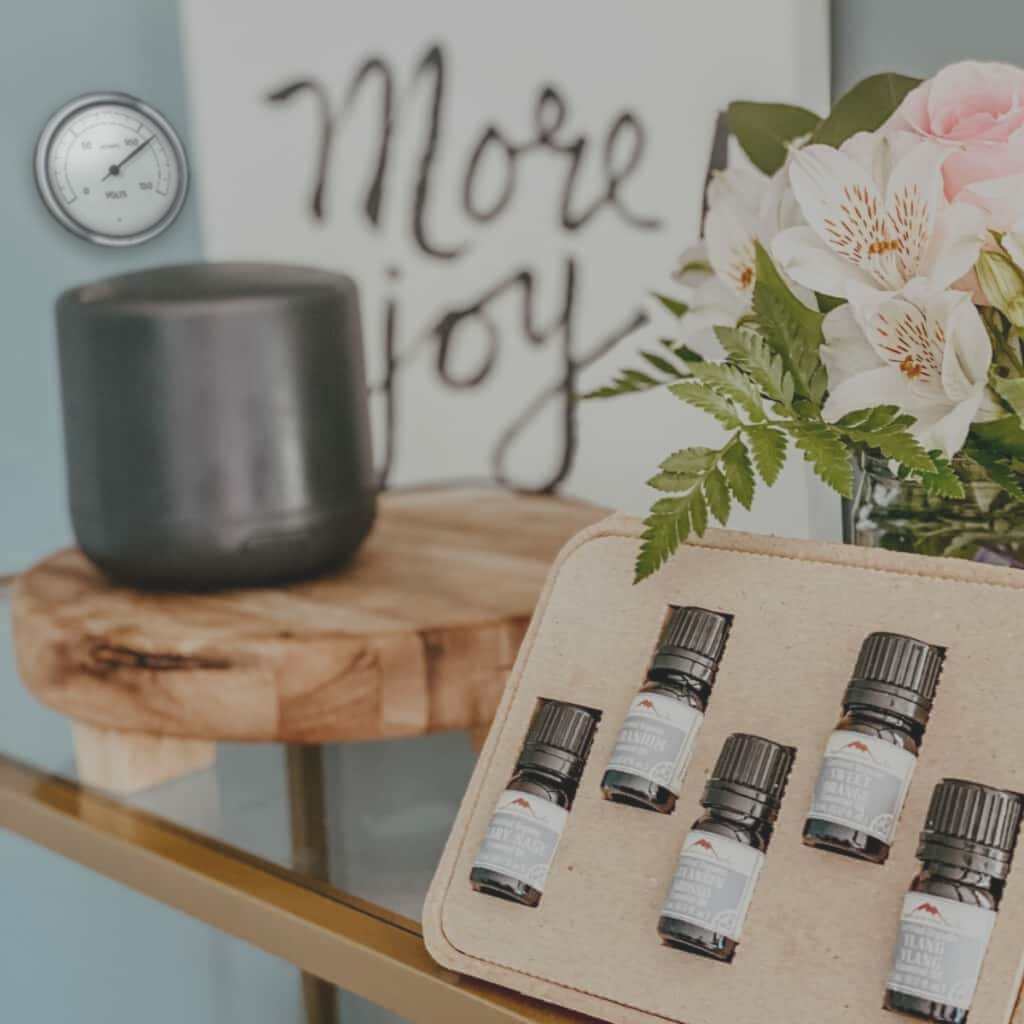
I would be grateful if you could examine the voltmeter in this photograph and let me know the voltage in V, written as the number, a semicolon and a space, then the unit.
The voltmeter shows 110; V
